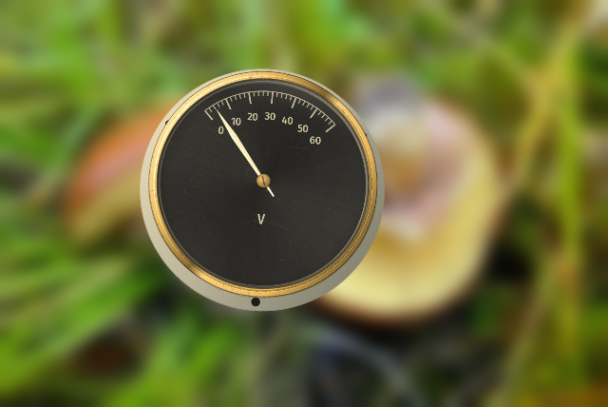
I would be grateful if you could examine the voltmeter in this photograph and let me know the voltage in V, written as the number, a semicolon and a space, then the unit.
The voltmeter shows 4; V
